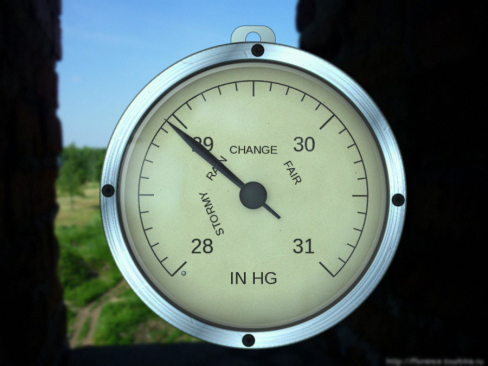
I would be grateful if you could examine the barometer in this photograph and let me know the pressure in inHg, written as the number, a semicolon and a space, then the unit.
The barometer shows 28.95; inHg
